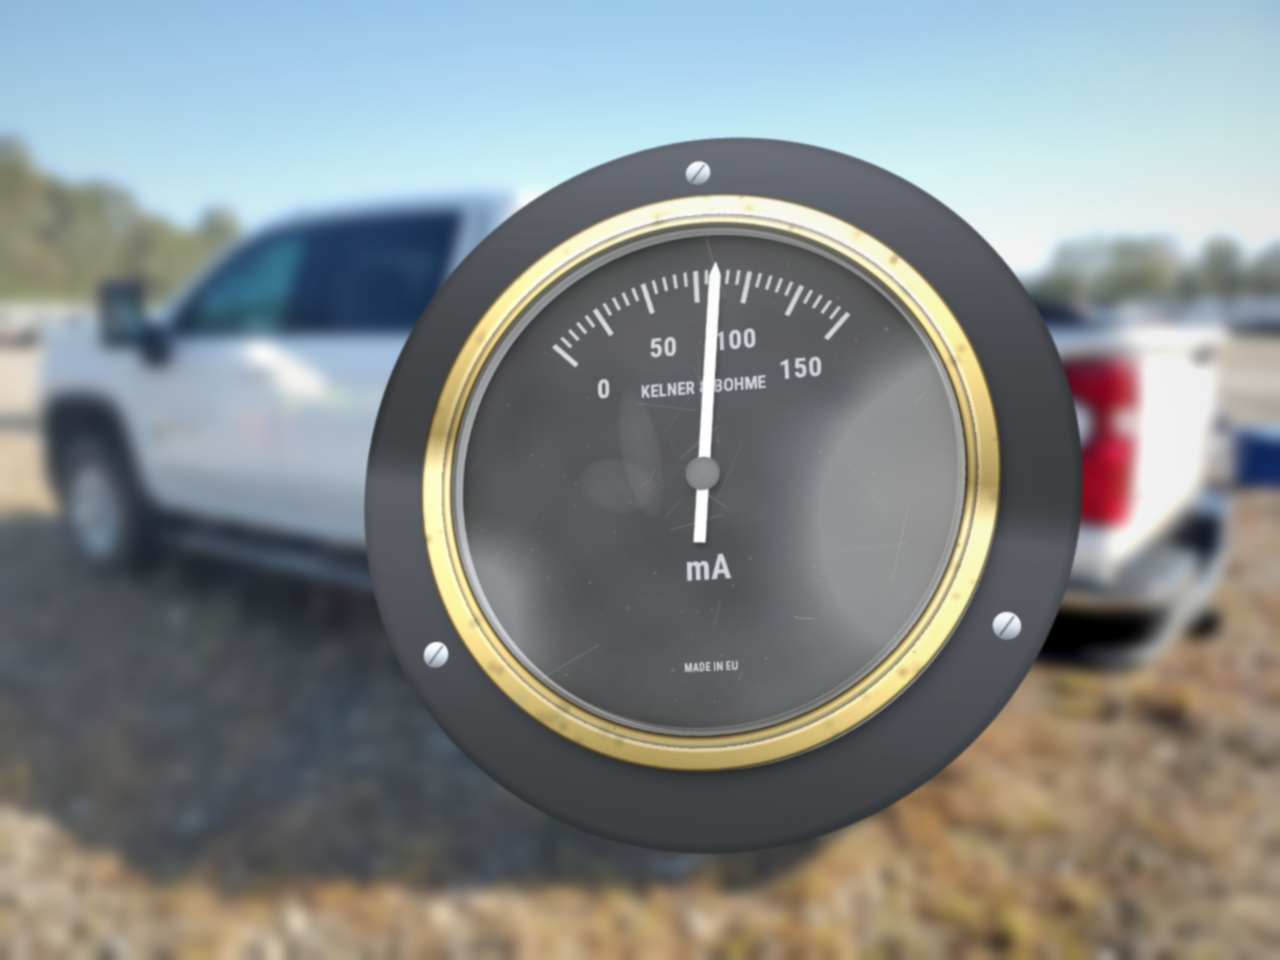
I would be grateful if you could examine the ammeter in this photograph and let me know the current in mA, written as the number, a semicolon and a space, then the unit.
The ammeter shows 85; mA
